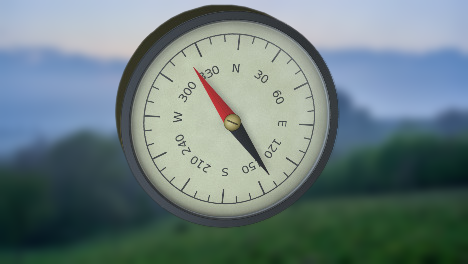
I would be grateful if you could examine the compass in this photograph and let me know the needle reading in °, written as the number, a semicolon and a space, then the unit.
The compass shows 320; °
